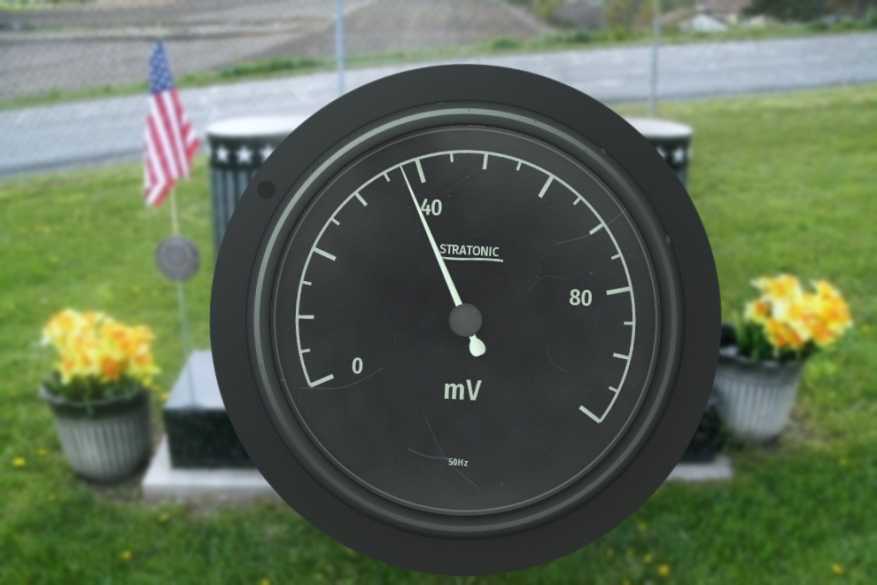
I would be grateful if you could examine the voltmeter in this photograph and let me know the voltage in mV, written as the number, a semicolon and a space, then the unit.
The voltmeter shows 37.5; mV
